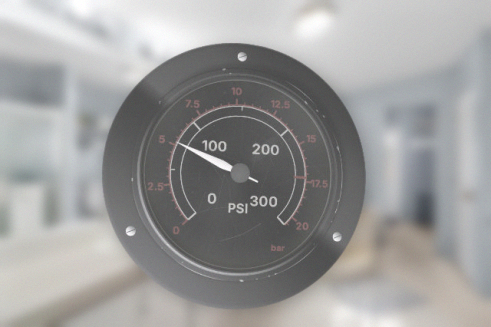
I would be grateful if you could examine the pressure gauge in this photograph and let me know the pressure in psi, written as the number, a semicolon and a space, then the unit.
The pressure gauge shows 75; psi
